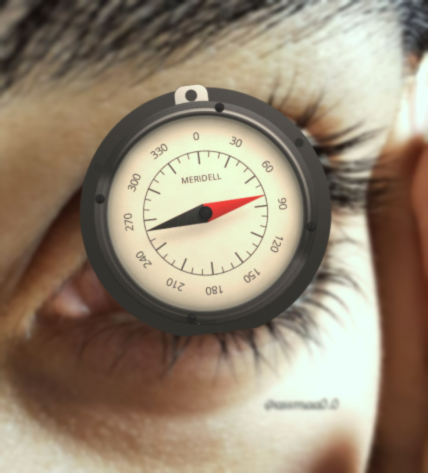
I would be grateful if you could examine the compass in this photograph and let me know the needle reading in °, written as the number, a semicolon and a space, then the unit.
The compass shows 80; °
